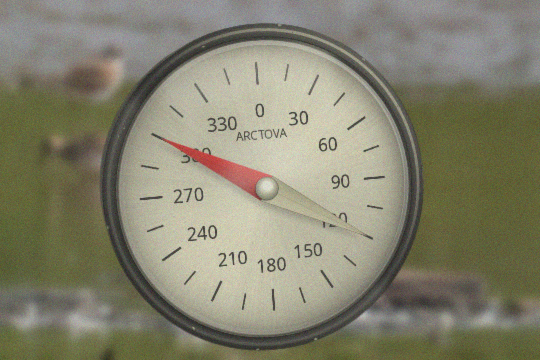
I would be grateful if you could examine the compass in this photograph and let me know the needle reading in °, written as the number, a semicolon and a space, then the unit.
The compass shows 300; °
